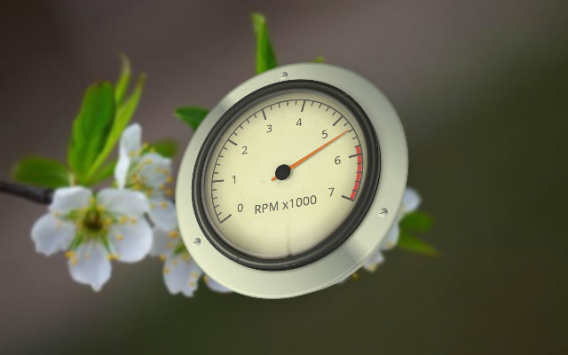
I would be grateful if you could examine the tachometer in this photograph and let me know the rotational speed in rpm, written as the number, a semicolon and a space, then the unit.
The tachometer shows 5400; rpm
